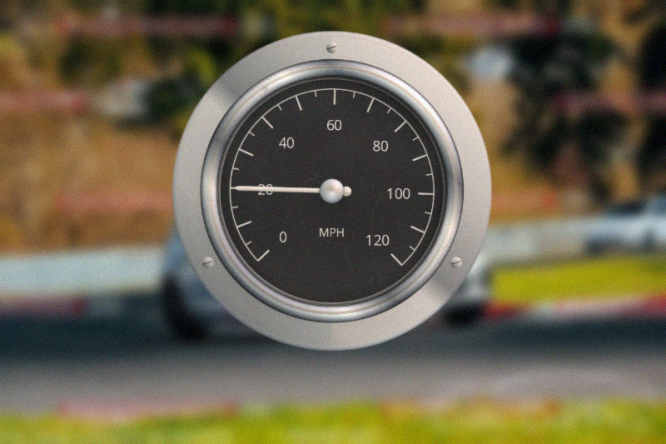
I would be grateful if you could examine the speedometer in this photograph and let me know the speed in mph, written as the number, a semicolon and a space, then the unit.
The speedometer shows 20; mph
